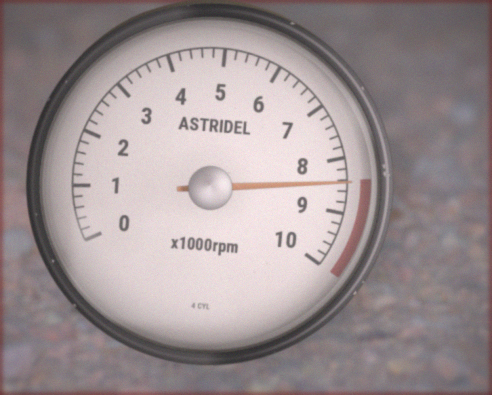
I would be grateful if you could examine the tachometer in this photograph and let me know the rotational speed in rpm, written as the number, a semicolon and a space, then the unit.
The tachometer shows 8400; rpm
